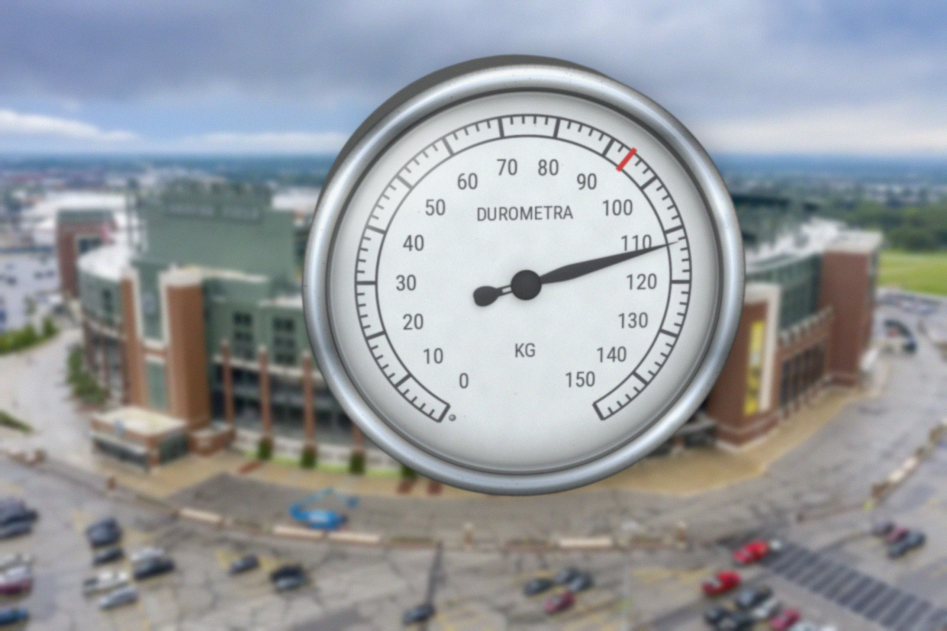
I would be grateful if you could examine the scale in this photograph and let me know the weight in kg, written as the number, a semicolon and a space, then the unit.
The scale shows 112; kg
